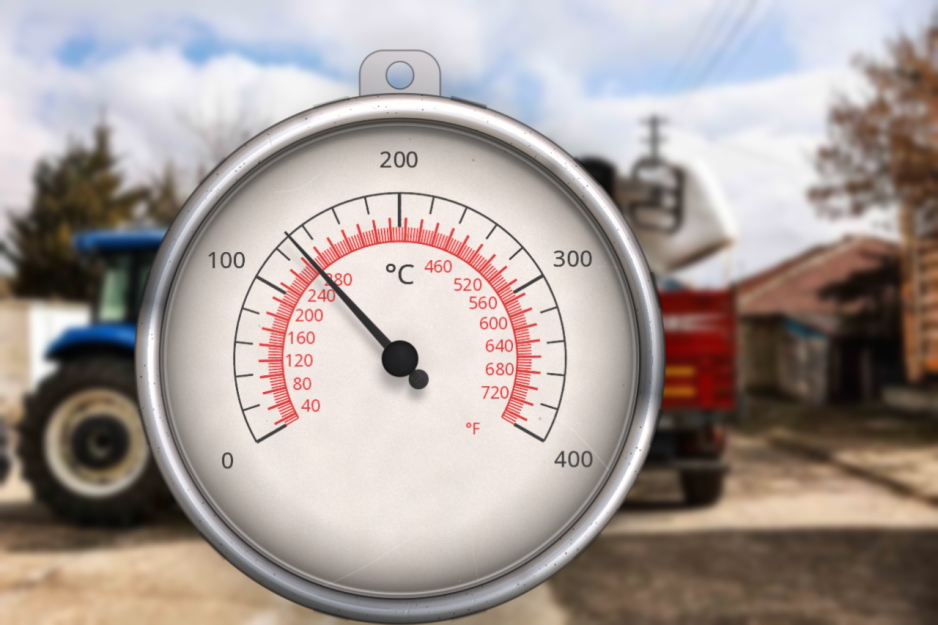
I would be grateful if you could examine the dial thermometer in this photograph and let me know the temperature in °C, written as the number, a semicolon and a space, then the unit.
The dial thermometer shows 130; °C
